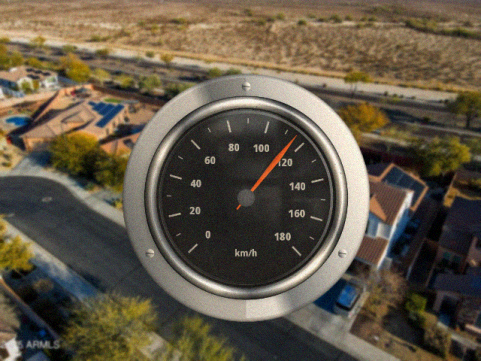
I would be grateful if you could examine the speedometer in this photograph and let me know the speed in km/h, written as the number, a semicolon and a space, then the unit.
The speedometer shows 115; km/h
